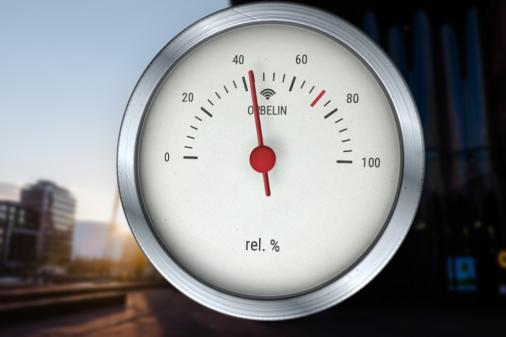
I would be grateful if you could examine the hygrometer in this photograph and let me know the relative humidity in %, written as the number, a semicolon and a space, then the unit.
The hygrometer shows 44; %
